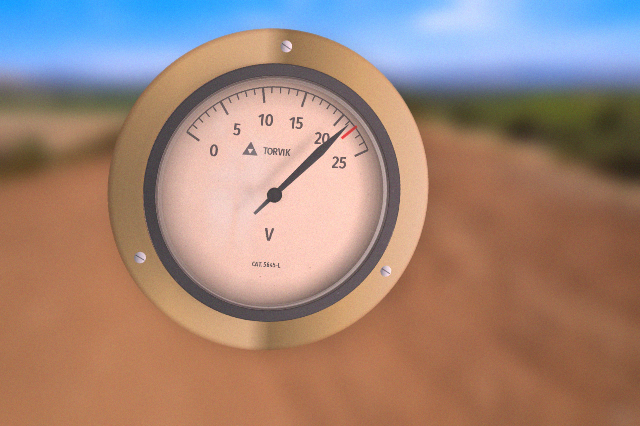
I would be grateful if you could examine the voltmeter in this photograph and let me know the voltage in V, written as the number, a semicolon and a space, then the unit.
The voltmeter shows 21; V
